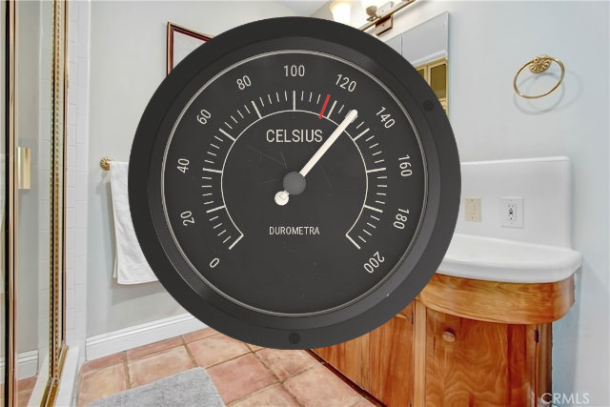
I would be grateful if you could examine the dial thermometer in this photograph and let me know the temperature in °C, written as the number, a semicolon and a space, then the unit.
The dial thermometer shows 130; °C
